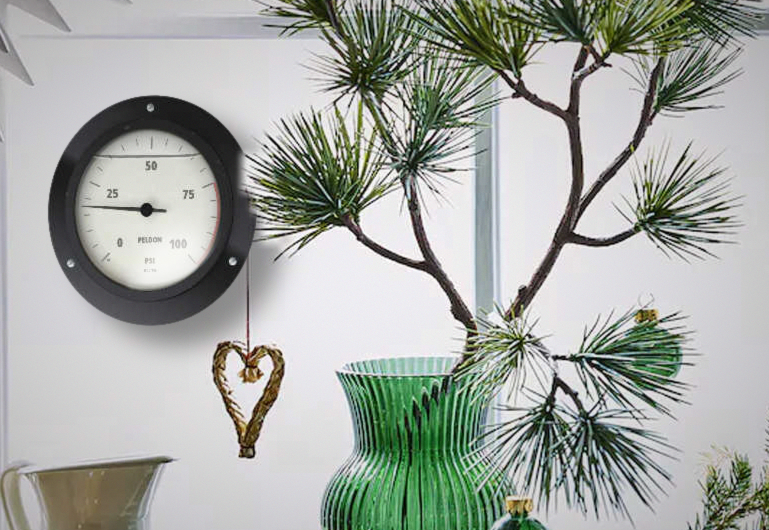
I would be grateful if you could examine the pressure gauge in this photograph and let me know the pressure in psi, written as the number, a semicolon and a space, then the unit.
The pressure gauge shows 17.5; psi
